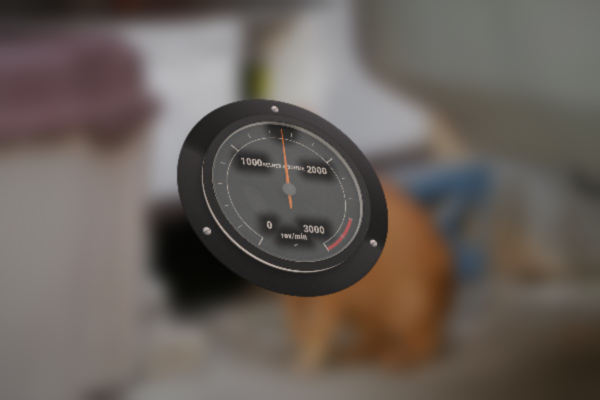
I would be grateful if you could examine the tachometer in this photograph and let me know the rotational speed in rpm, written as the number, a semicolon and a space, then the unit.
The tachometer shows 1500; rpm
